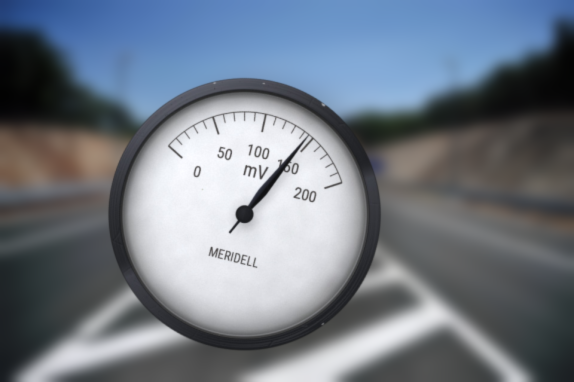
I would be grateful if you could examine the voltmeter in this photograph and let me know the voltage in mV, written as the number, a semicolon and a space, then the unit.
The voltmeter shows 145; mV
